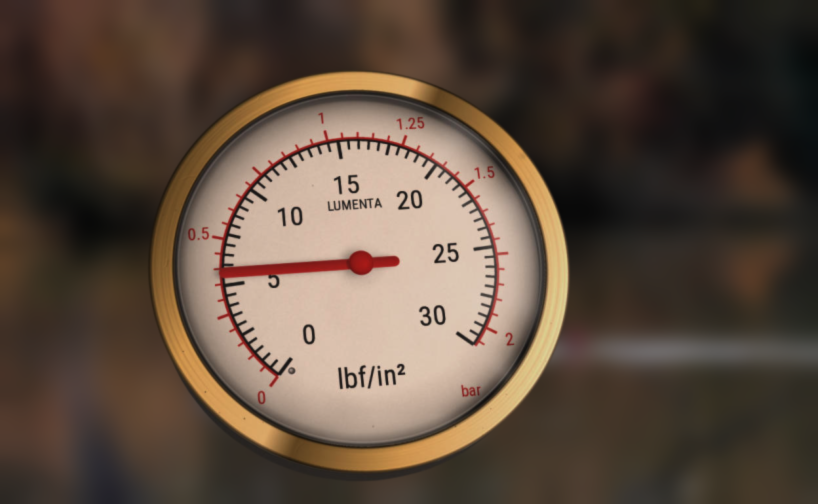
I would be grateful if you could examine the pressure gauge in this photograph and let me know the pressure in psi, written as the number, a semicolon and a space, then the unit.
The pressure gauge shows 5.5; psi
